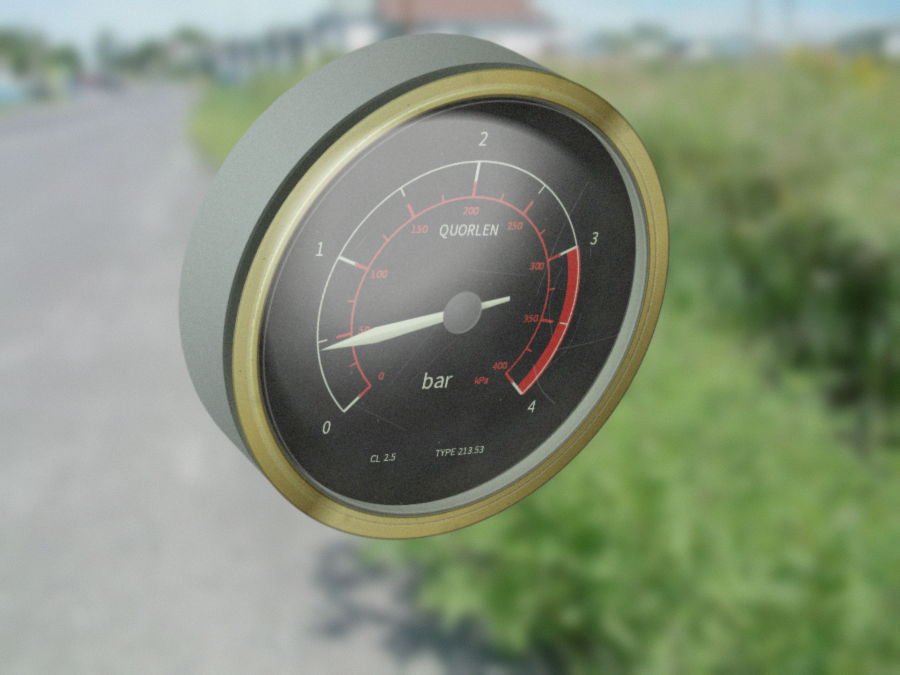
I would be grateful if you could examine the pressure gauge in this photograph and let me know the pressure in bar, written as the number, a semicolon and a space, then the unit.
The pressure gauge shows 0.5; bar
